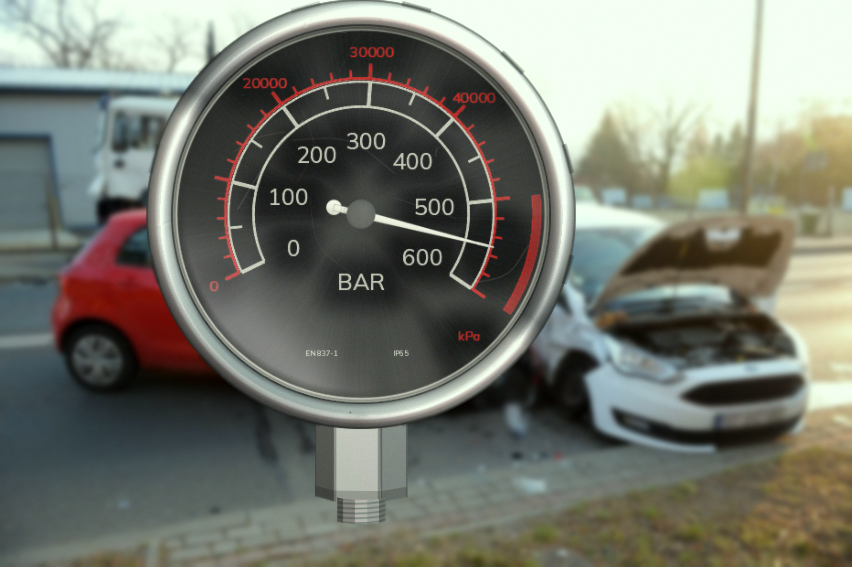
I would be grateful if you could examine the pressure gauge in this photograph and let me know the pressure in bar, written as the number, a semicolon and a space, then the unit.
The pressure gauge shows 550; bar
